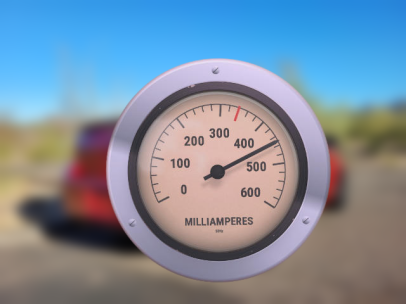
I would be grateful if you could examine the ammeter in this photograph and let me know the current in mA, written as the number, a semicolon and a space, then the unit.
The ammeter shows 450; mA
